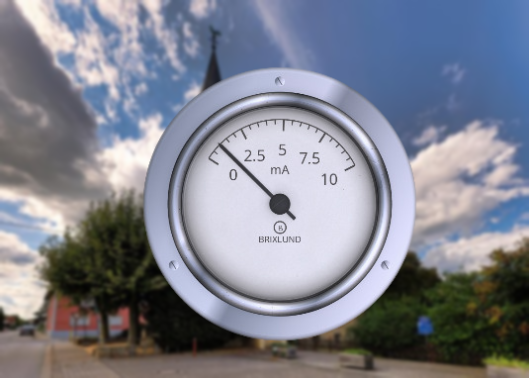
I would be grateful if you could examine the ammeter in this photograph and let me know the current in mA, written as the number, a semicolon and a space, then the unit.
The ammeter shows 1; mA
